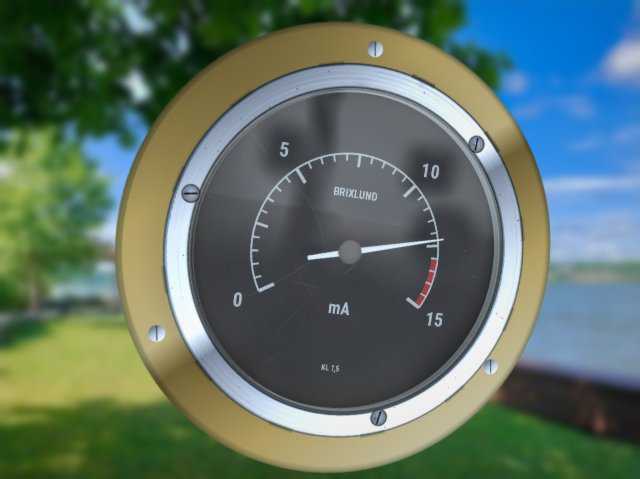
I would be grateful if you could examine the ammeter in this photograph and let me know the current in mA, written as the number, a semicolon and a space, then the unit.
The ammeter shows 12.25; mA
